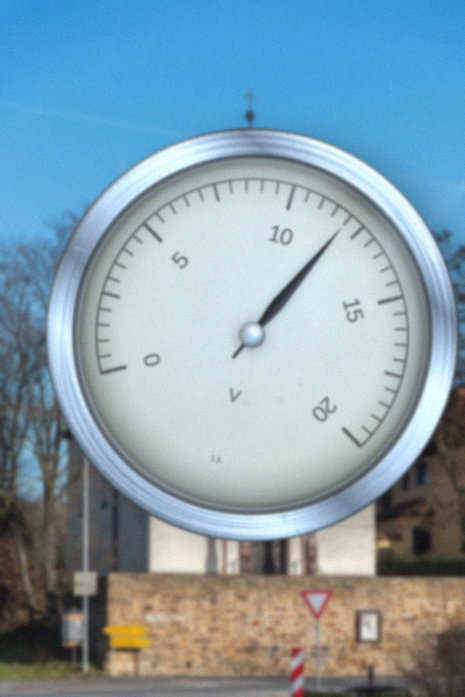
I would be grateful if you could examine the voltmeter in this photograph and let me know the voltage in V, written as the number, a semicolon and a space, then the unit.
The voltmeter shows 12; V
